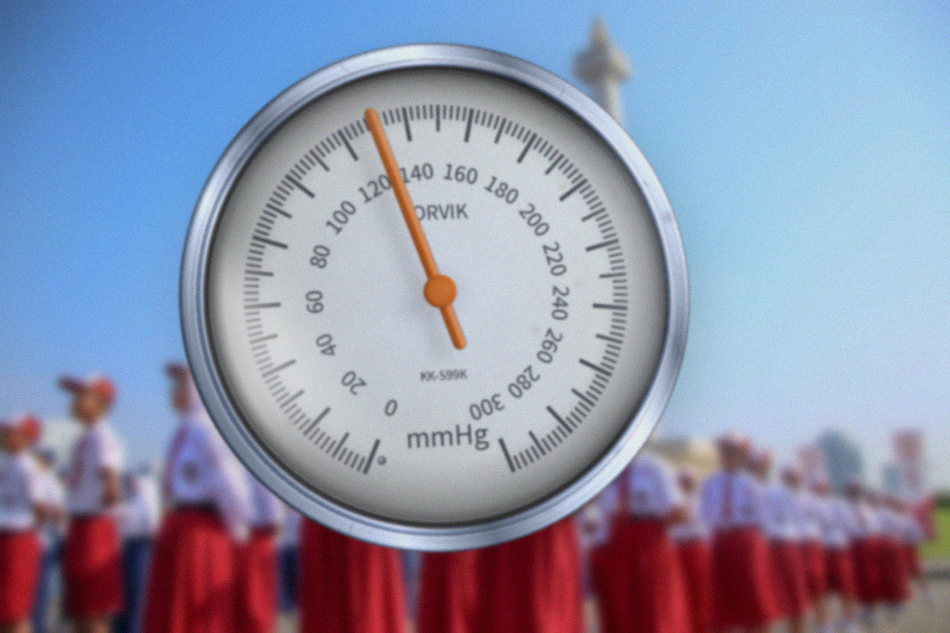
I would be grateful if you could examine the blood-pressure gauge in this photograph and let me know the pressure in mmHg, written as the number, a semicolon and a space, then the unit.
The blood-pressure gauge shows 130; mmHg
